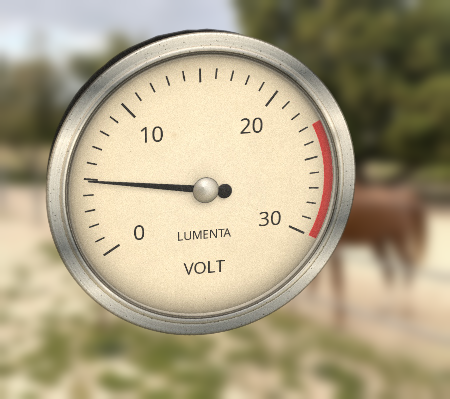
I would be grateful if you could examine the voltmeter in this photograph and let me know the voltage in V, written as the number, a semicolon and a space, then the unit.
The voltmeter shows 5; V
